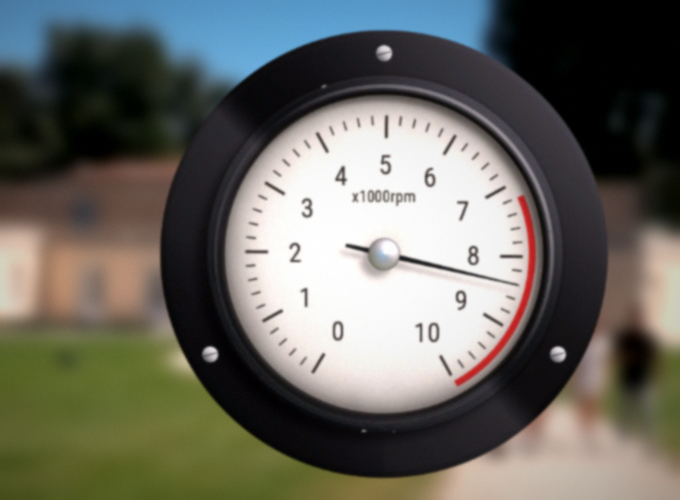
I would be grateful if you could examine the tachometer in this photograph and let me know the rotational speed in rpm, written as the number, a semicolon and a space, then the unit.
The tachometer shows 8400; rpm
